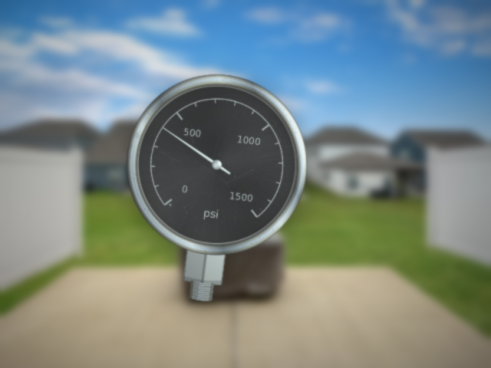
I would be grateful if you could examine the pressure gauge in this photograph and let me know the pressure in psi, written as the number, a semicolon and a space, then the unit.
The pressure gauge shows 400; psi
